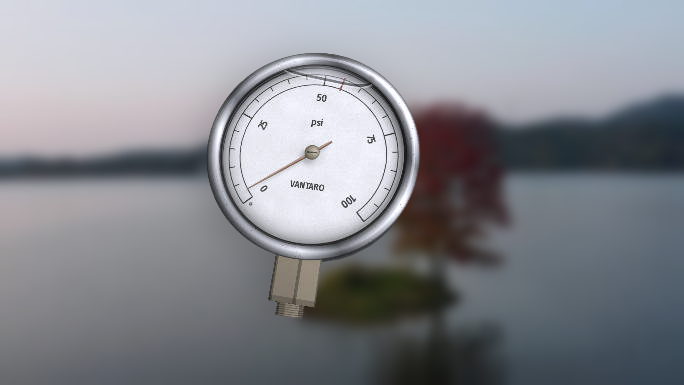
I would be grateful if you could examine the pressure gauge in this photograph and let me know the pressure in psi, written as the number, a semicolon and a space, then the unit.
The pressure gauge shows 2.5; psi
